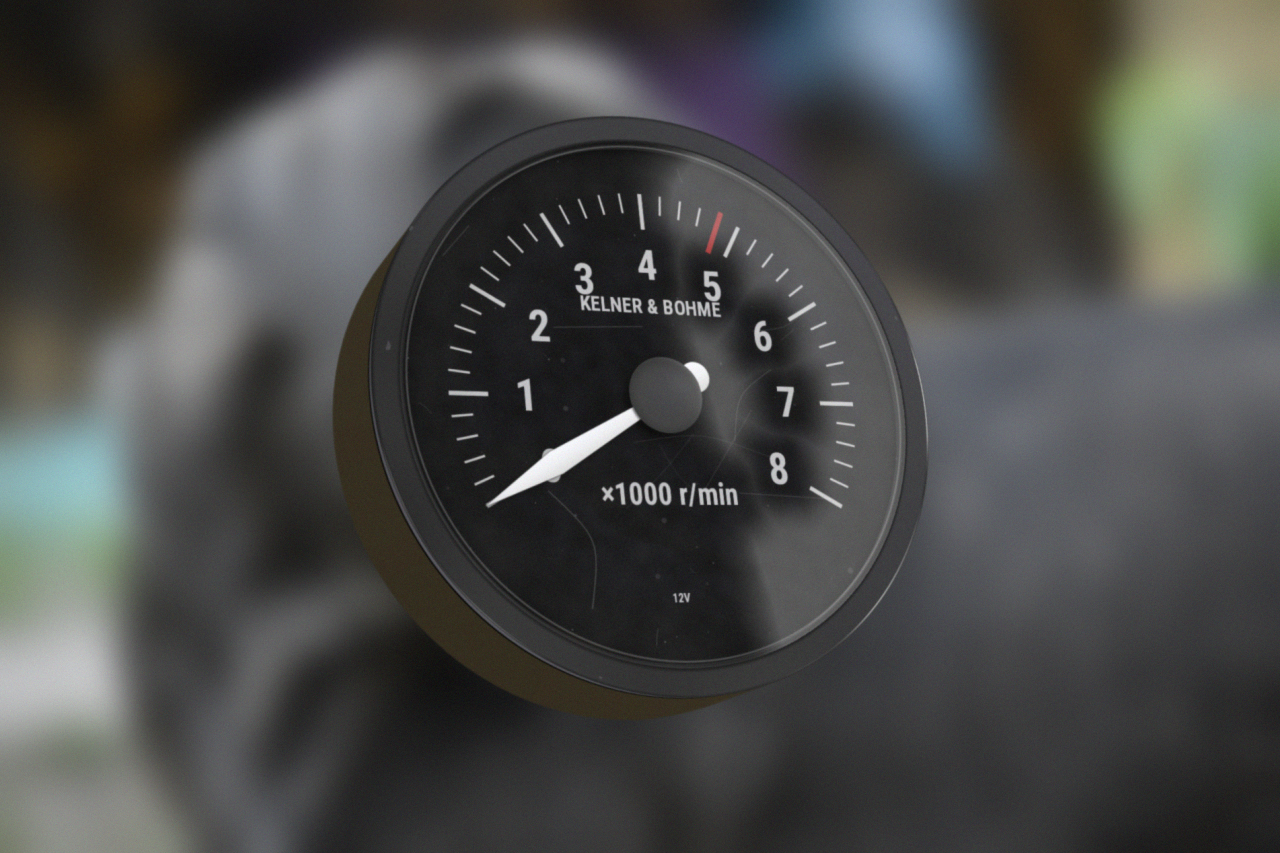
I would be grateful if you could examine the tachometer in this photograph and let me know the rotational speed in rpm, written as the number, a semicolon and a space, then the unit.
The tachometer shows 0; rpm
